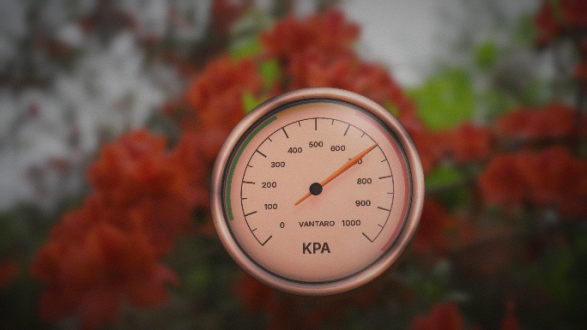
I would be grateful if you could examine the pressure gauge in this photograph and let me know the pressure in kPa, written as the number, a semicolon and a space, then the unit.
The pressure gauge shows 700; kPa
